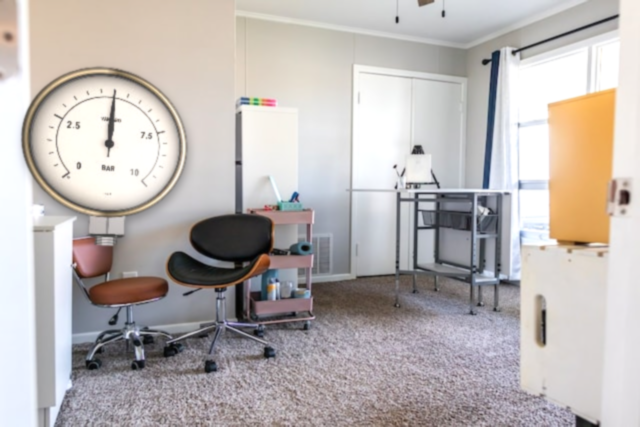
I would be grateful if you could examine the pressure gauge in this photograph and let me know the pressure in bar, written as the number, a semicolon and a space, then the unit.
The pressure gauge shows 5; bar
